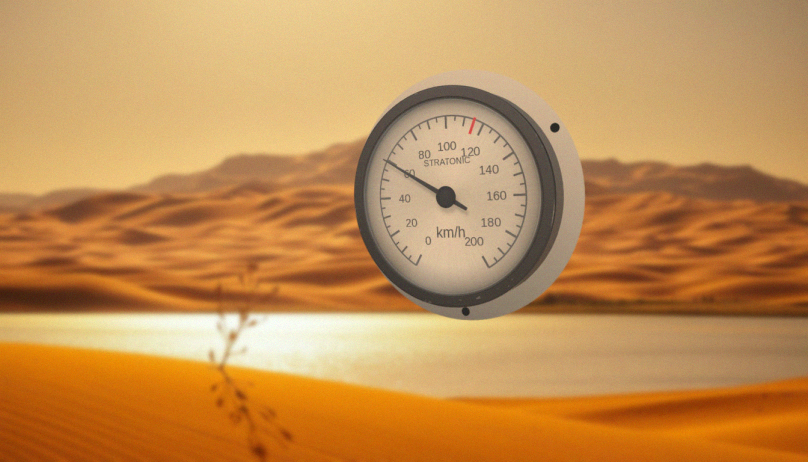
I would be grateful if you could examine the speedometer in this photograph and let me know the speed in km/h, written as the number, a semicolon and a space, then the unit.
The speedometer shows 60; km/h
